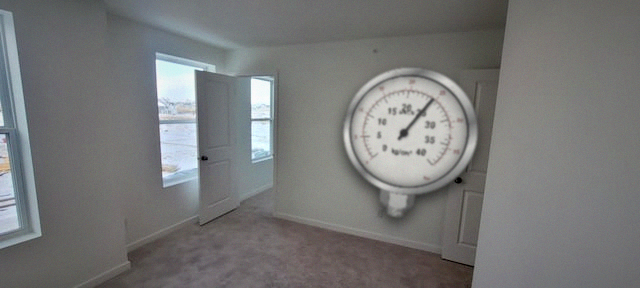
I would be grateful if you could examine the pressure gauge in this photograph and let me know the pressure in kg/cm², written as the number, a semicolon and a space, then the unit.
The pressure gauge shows 25; kg/cm²
